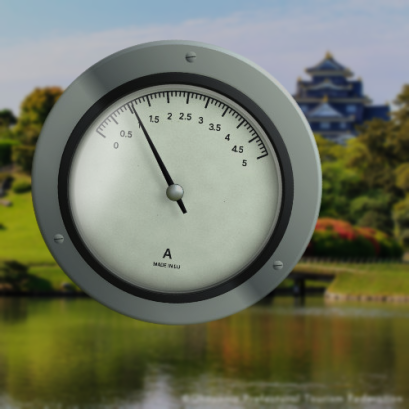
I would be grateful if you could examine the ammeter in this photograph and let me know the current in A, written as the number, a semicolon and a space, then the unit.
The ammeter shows 1.1; A
